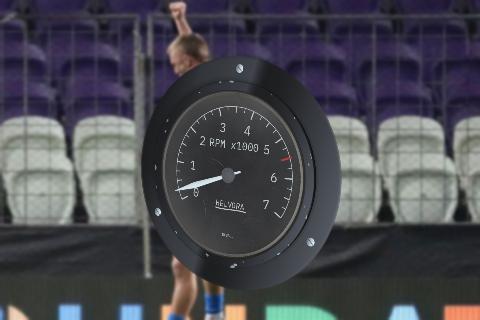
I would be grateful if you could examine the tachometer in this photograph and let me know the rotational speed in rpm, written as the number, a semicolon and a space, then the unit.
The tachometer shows 250; rpm
